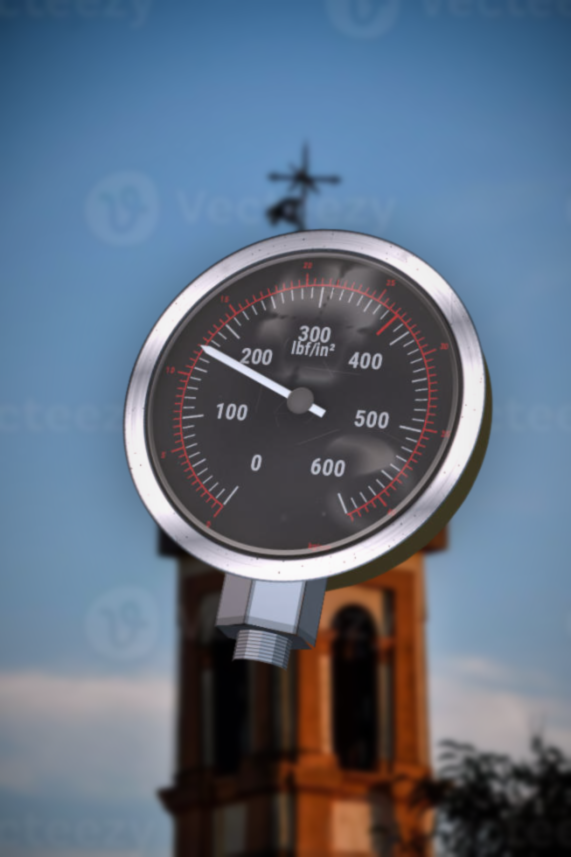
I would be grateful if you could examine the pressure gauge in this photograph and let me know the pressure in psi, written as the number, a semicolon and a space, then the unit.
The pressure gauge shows 170; psi
